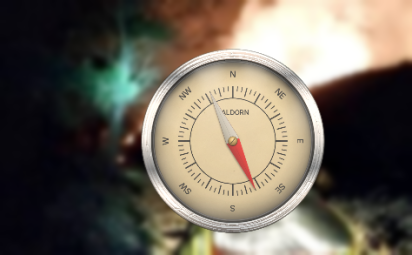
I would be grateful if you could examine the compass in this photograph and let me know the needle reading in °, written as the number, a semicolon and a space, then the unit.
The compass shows 155; °
